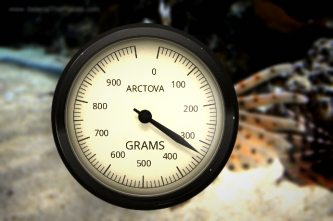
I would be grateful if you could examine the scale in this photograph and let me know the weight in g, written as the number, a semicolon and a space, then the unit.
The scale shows 330; g
